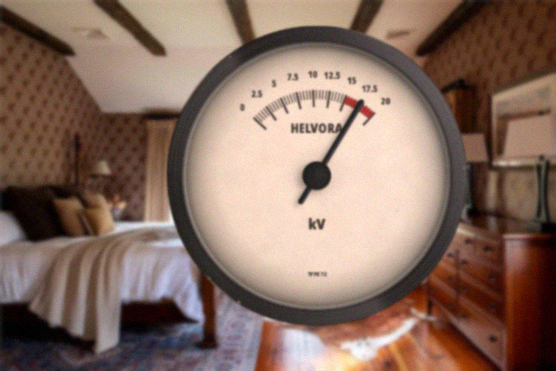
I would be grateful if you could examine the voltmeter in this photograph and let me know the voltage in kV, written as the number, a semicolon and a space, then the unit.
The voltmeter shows 17.5; kV
